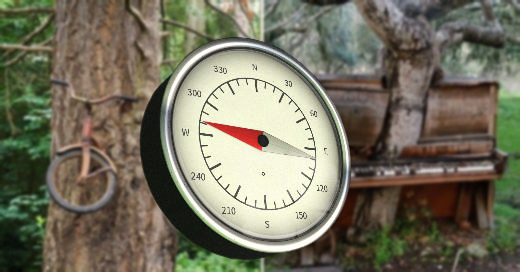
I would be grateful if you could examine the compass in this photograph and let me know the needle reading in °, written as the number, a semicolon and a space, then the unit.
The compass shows 280; °
